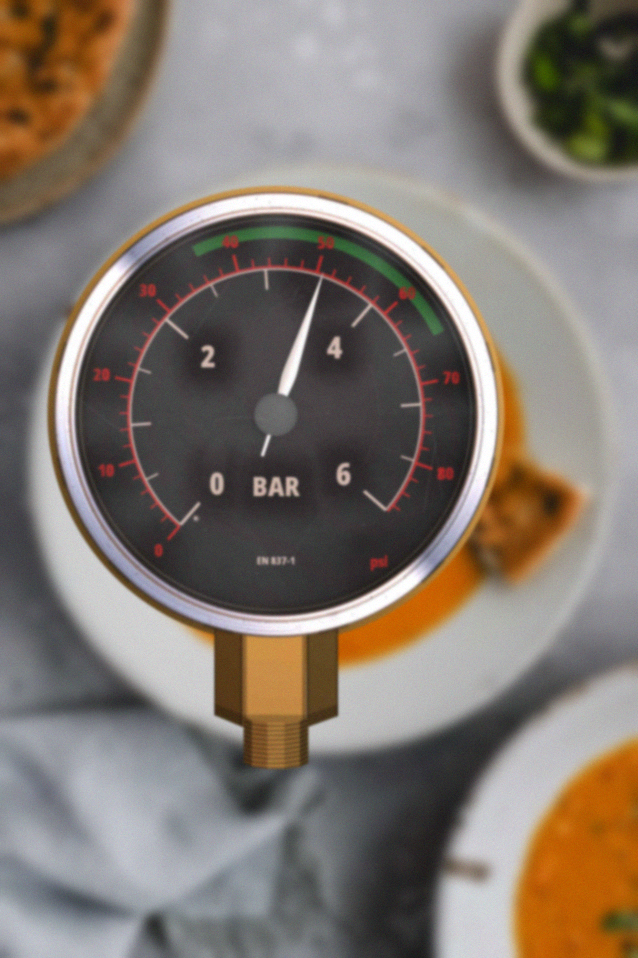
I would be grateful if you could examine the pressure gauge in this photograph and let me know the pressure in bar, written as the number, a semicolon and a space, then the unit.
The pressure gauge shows 3.5; bar
